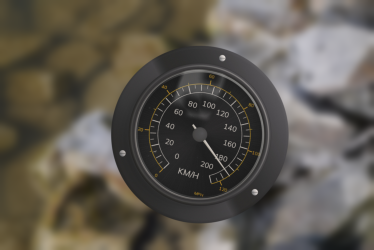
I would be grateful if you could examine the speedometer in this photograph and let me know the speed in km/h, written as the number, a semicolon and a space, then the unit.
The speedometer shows 185; km/h
